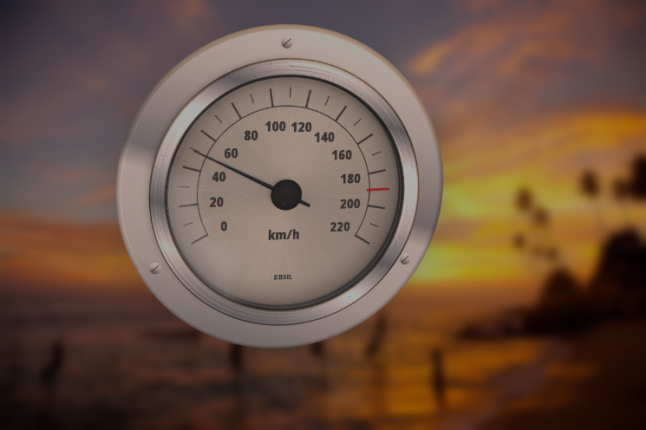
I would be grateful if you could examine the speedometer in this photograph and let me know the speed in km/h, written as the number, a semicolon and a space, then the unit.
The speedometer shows 50; km/h
